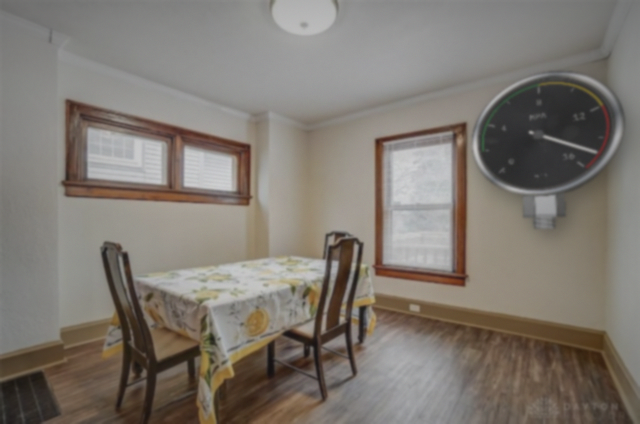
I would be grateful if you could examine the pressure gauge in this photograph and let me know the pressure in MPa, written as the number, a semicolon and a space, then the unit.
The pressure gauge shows 15; MPa
